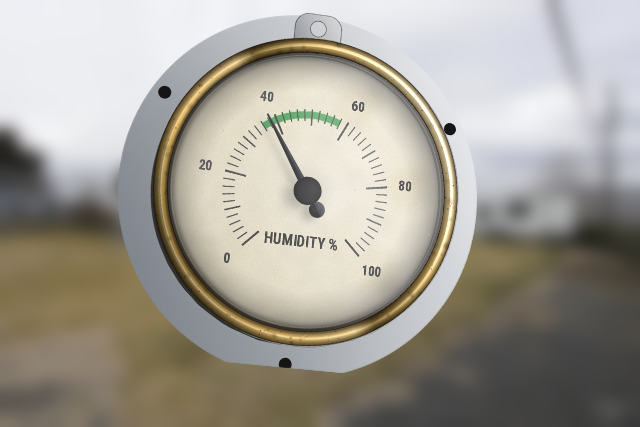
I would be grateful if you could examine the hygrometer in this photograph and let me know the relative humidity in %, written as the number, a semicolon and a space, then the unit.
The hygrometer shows 38; %
